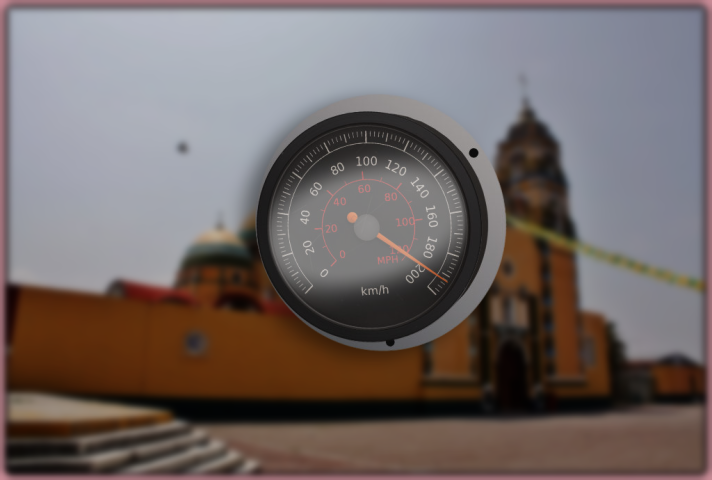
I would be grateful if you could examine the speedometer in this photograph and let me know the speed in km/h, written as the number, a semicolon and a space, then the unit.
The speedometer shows 192; km/h
